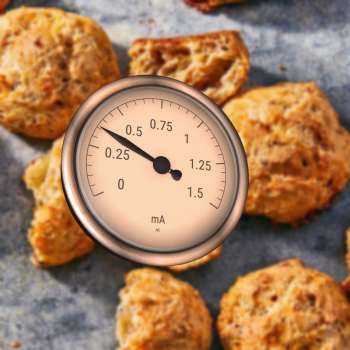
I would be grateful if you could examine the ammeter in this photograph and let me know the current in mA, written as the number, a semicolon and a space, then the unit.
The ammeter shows 0.35; mA
